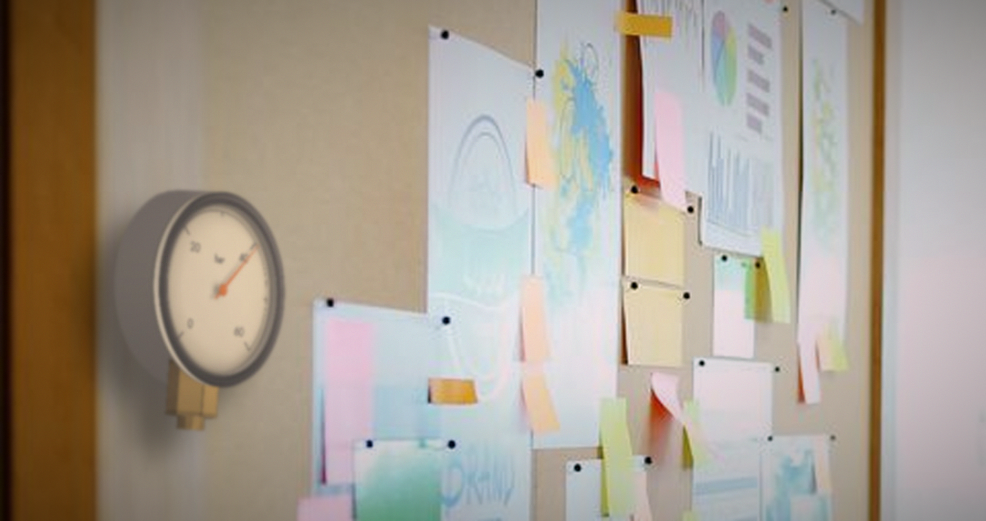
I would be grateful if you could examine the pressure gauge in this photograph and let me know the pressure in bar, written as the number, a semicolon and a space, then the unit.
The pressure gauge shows 40; bar
